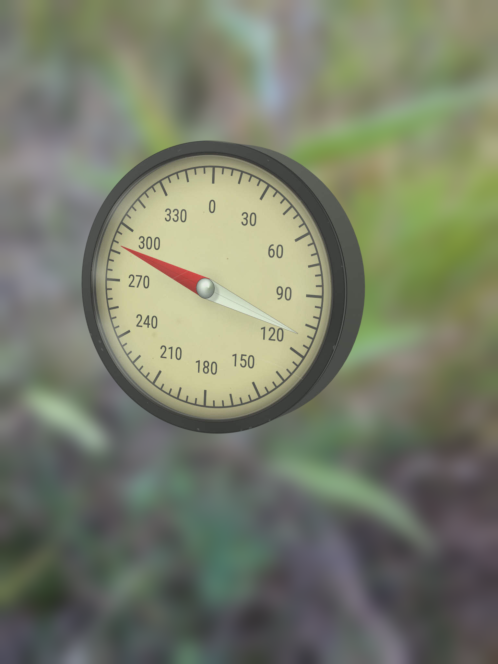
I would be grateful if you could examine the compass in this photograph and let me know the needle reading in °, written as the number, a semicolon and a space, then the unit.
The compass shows 290; °
